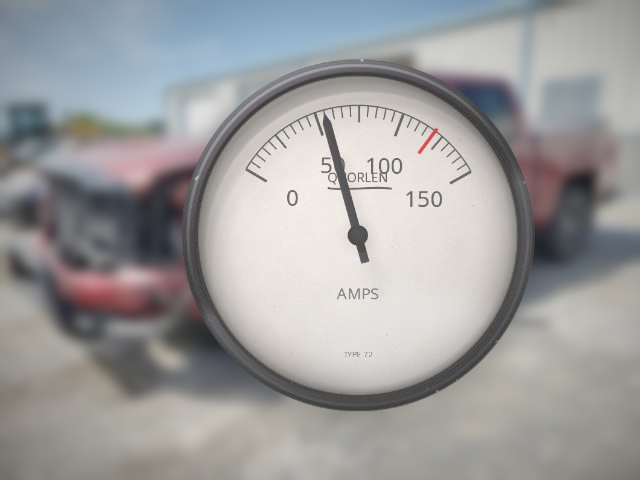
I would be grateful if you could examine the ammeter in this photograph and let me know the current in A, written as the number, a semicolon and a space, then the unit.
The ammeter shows 55; A
